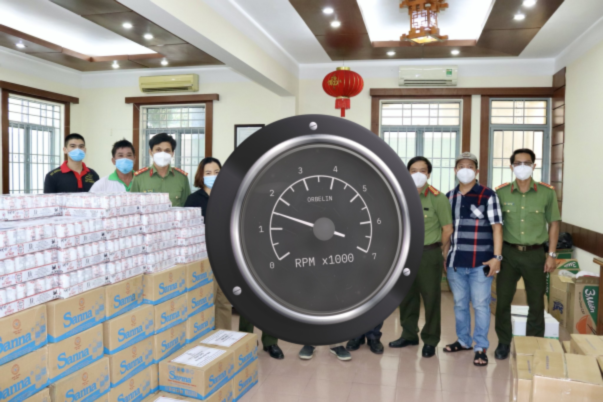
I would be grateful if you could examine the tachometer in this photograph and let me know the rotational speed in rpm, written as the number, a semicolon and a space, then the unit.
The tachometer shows 1500; rpm
